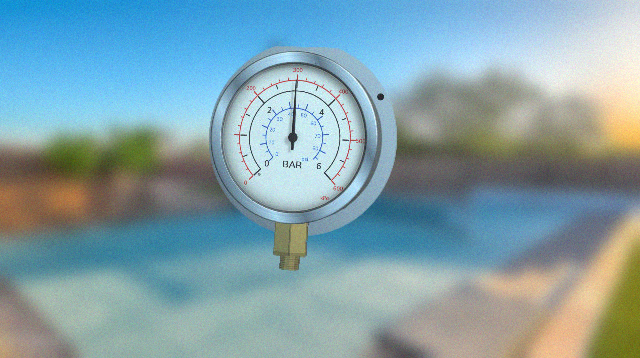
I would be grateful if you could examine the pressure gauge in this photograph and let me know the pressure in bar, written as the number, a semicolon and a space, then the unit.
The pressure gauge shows 3; bar
